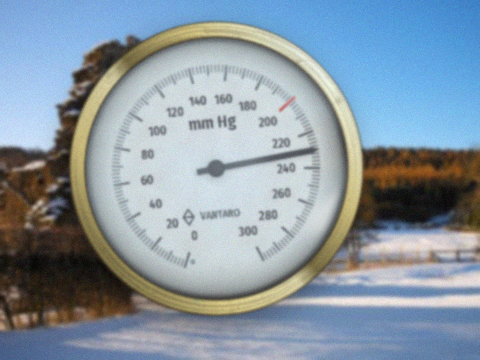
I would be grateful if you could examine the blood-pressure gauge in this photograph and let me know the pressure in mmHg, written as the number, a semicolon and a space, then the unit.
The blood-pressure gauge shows 230; mmHg
